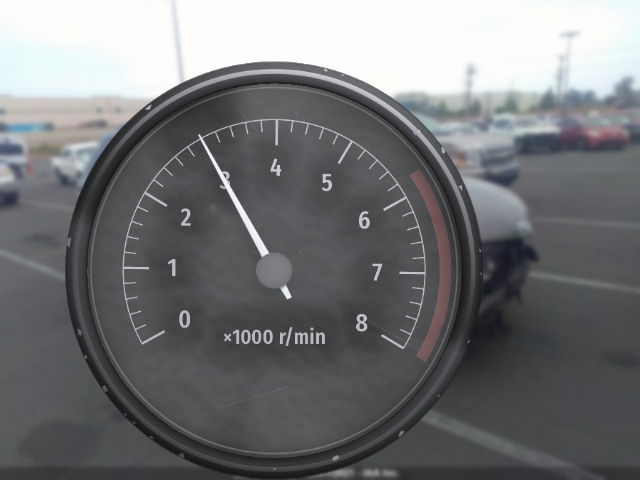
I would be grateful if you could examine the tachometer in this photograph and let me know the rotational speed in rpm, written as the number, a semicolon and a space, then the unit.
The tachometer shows 3000; rpm
